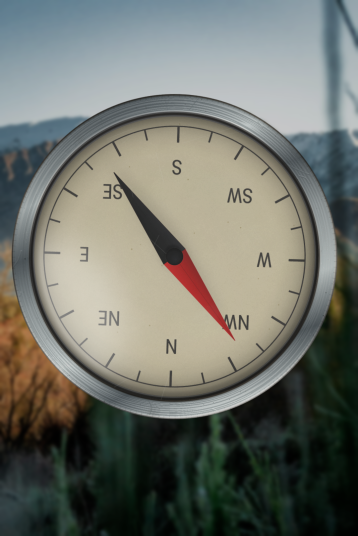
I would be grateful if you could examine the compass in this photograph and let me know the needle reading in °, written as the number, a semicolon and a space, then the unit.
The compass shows 322.5; °
